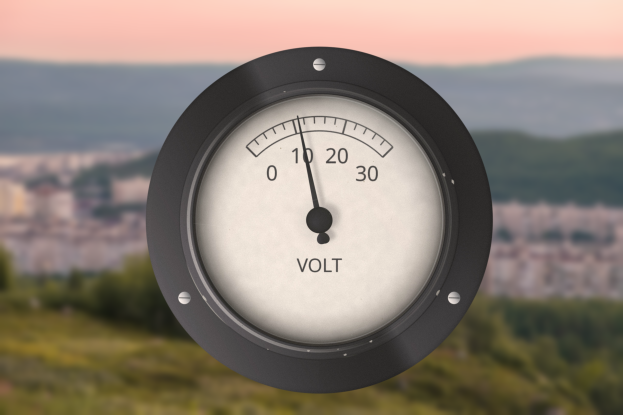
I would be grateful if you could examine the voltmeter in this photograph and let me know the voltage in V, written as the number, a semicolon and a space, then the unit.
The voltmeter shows 11; V
